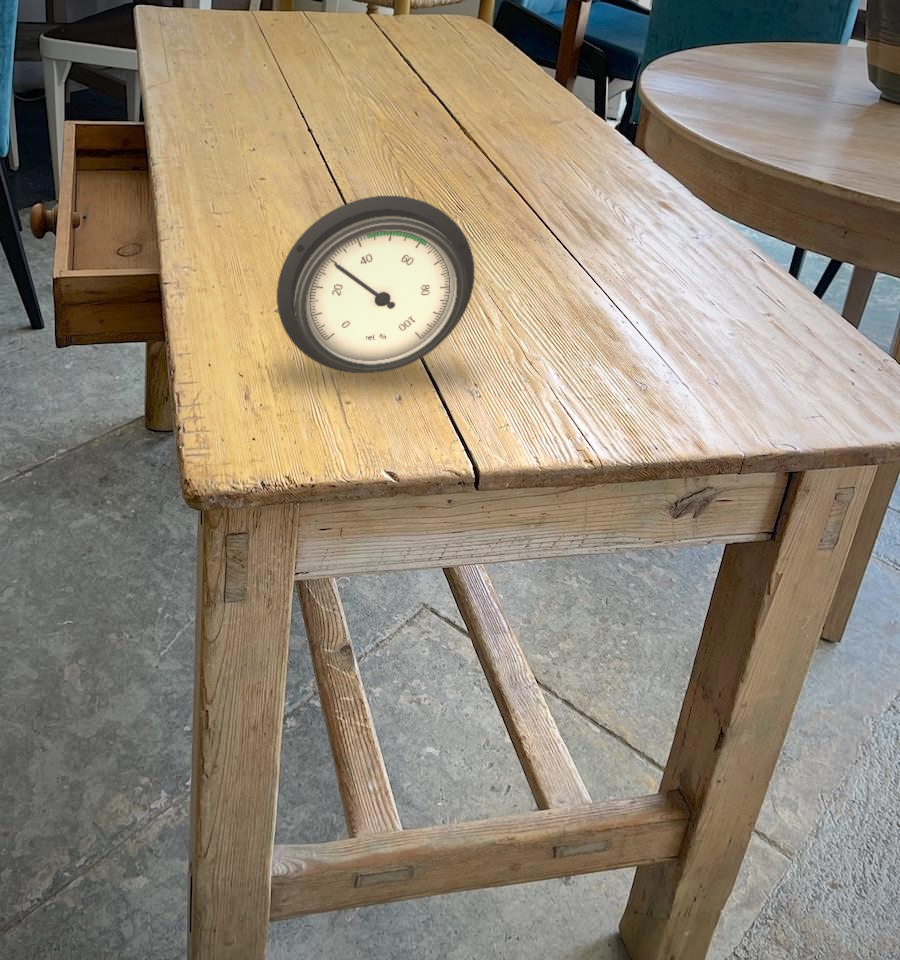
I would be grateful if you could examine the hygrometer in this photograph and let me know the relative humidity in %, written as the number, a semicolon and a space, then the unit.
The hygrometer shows 30; %
